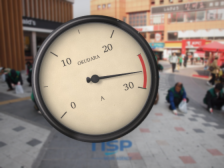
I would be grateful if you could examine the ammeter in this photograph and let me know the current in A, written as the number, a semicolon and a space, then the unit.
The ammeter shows 27.5; A
